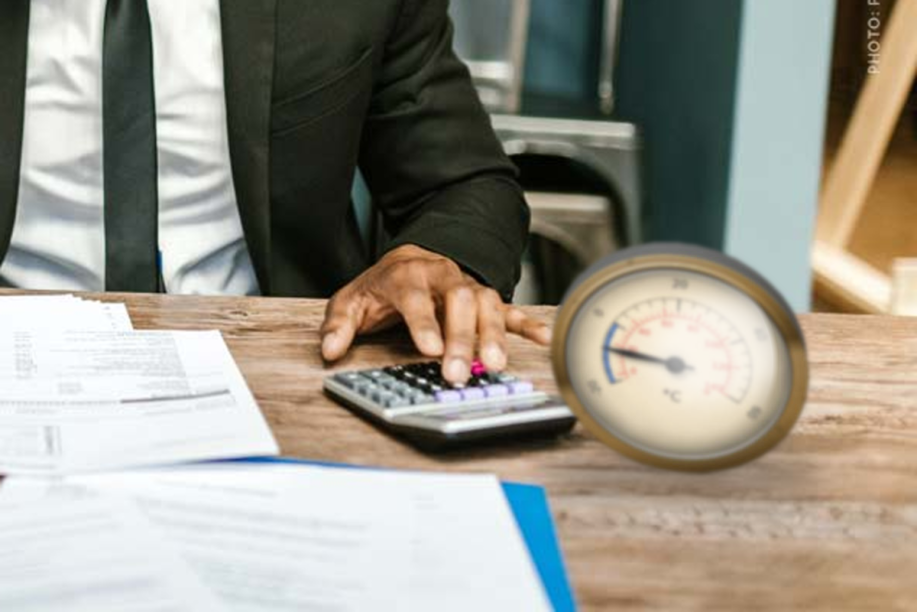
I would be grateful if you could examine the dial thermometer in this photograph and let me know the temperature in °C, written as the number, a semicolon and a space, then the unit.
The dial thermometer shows -8; °C
